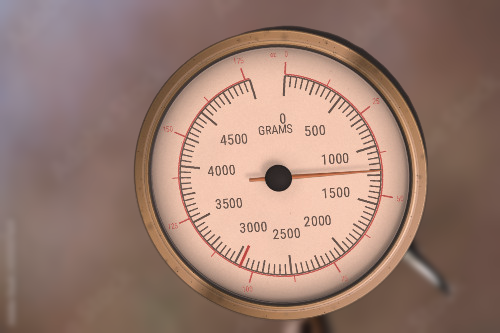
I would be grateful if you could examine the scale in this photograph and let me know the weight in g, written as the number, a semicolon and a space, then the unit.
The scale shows 1200; g
